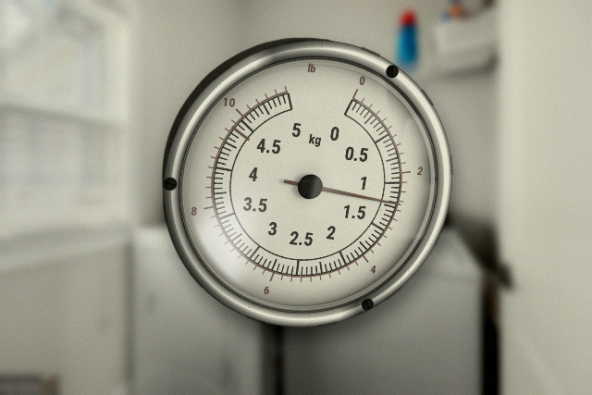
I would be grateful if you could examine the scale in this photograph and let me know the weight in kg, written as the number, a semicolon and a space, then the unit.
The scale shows 1.2; kg
